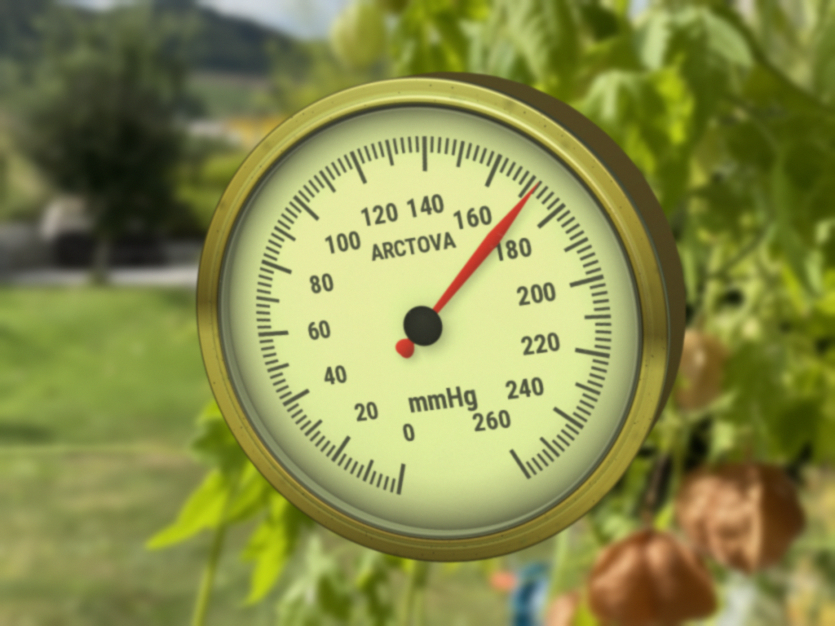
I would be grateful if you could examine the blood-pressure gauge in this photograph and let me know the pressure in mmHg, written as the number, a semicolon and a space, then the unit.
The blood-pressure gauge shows 172; mmHg
